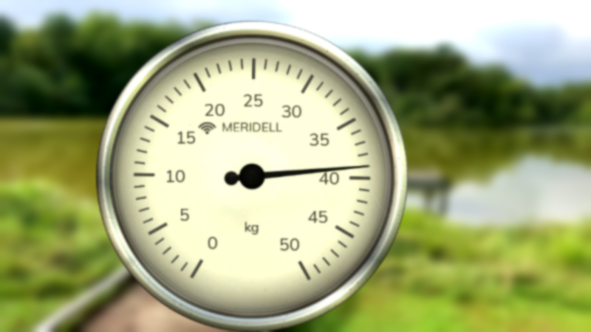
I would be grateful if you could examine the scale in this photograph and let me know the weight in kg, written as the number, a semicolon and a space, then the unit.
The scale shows 39; kg
